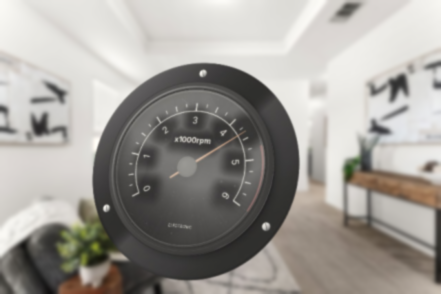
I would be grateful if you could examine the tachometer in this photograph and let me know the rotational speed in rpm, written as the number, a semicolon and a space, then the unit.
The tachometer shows 4375; rpm
